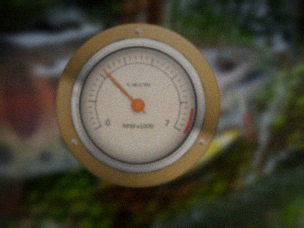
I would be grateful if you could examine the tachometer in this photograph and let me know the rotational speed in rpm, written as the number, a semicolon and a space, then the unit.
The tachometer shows 2200; rpm
